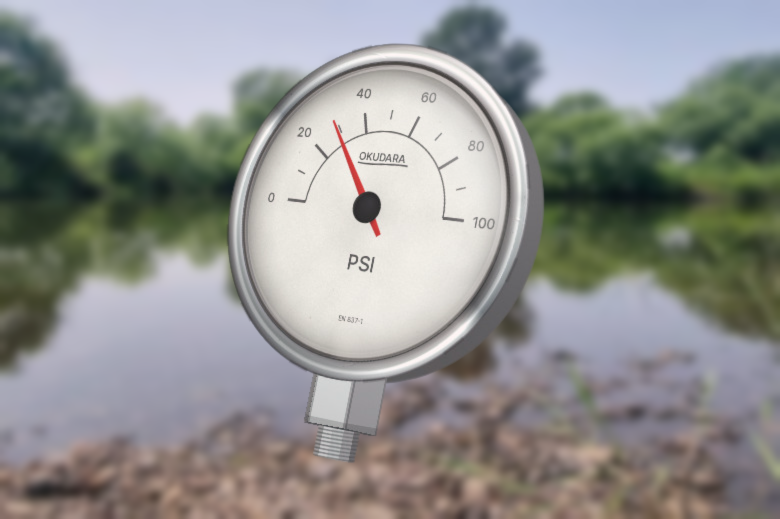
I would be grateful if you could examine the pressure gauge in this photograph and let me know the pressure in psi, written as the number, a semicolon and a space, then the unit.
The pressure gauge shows 30; psi
